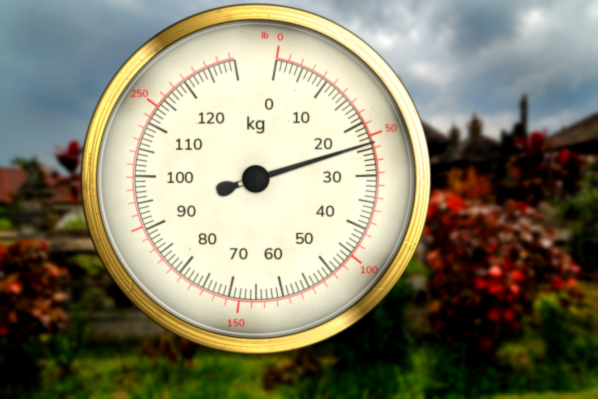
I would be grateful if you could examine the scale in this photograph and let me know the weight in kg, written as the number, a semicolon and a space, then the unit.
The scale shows 24; kg
